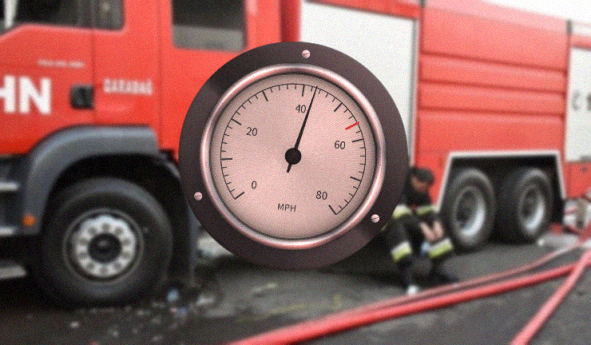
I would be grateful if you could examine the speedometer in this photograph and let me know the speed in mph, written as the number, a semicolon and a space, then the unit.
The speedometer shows 43; mph
